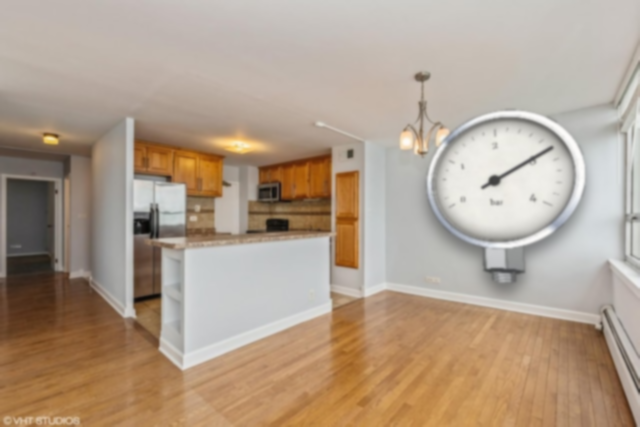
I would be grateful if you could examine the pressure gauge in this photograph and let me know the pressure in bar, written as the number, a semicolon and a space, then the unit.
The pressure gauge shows 3; bar
